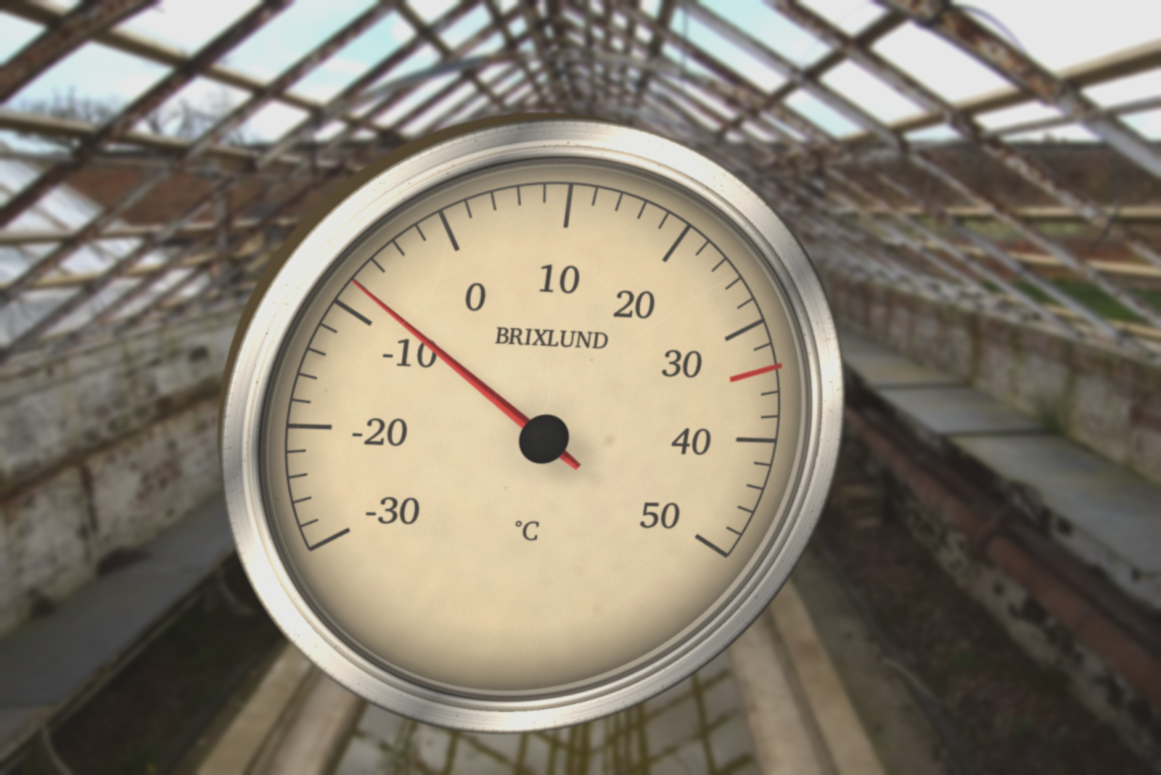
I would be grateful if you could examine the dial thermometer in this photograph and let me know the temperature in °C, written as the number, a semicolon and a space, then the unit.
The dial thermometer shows -8; °C
